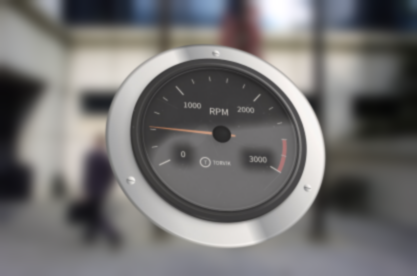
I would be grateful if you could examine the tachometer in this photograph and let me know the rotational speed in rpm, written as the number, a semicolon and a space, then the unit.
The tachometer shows 400; rpm
